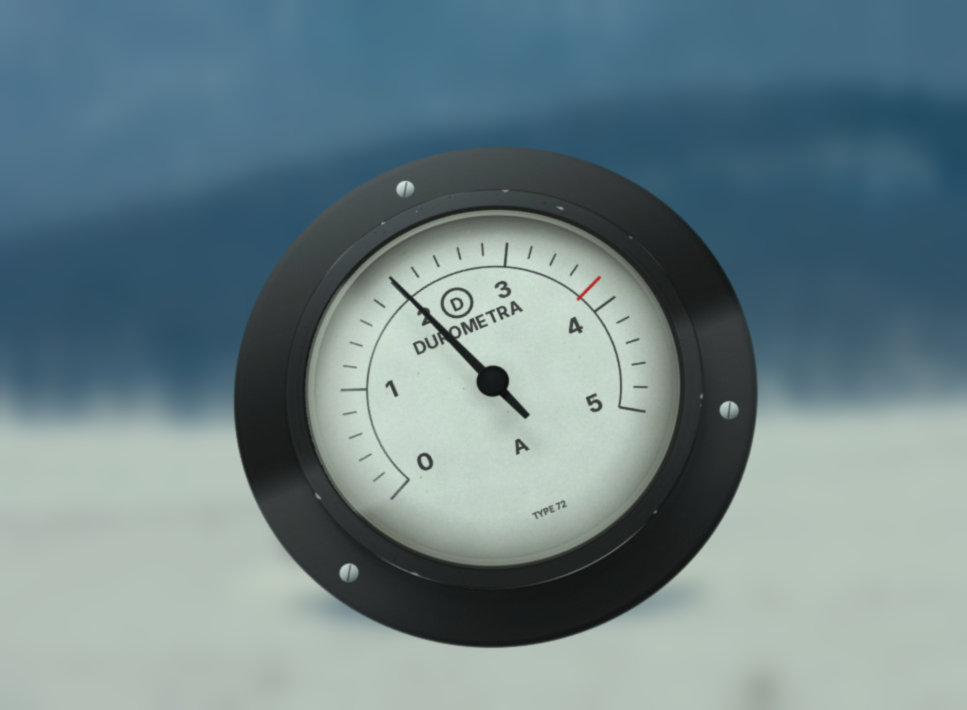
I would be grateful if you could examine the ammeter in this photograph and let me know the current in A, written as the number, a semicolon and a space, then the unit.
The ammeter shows 2; A
